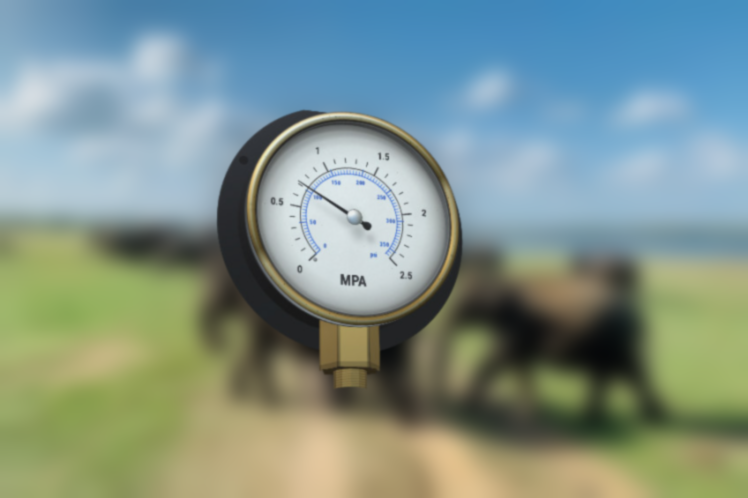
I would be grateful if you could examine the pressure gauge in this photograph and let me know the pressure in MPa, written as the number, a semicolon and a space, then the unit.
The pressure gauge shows 0.7; MPa
